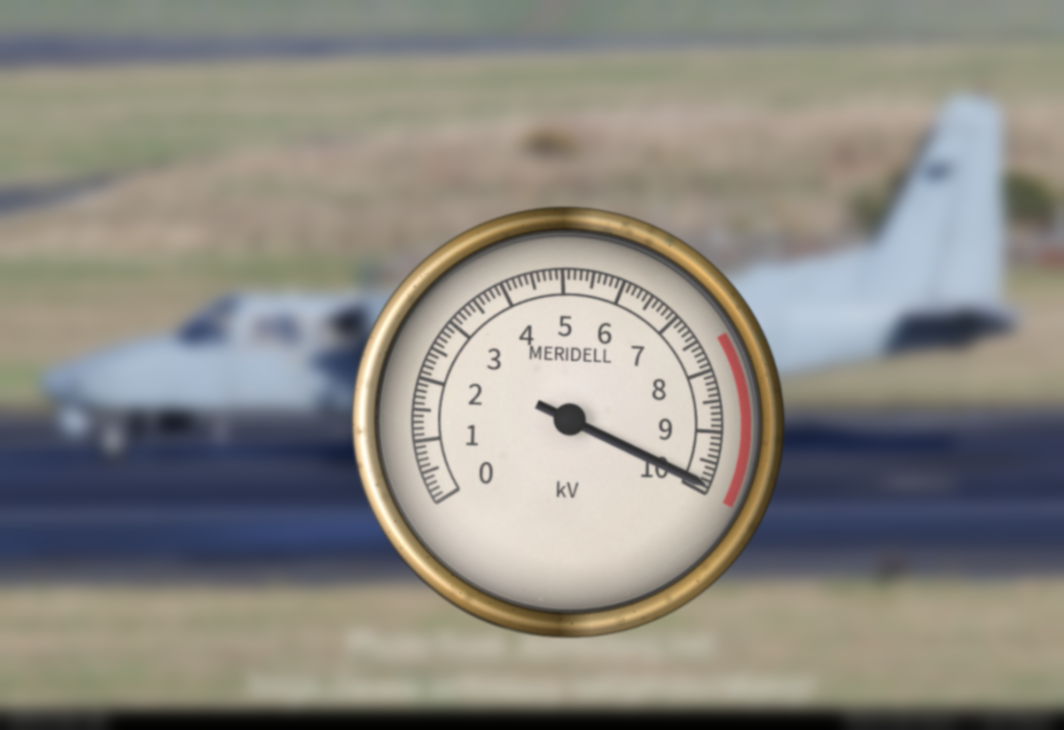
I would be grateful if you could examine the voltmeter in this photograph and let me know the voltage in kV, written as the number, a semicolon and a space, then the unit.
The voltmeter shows 9.9; kV
